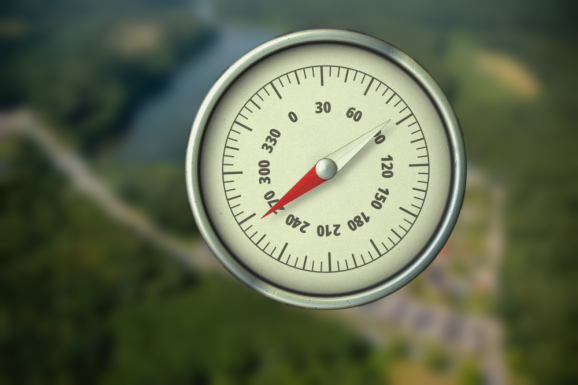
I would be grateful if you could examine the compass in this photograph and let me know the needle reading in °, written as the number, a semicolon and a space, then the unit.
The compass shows 265; °
